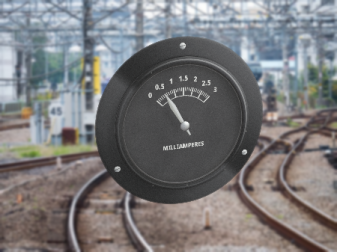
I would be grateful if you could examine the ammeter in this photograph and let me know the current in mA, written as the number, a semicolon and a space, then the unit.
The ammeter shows 0.5; mA
